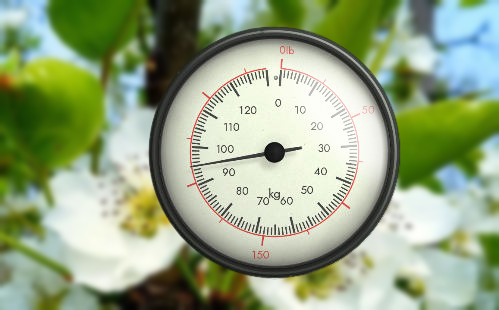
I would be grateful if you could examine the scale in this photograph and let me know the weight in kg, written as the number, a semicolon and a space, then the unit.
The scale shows 95; kg
